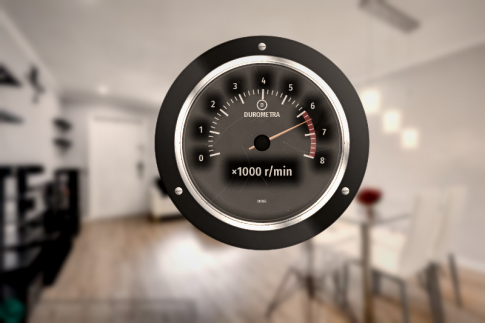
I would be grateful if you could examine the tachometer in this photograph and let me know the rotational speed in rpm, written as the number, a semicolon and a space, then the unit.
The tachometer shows 6400; rpm
